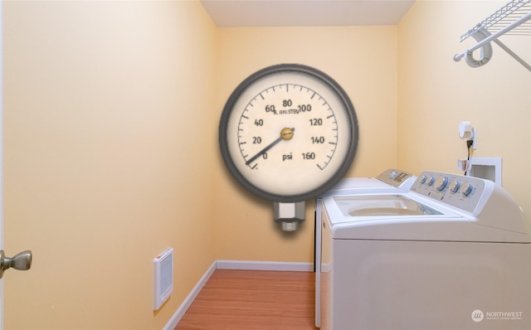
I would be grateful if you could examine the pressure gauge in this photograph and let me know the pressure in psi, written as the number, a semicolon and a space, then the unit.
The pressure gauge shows 5; psi
